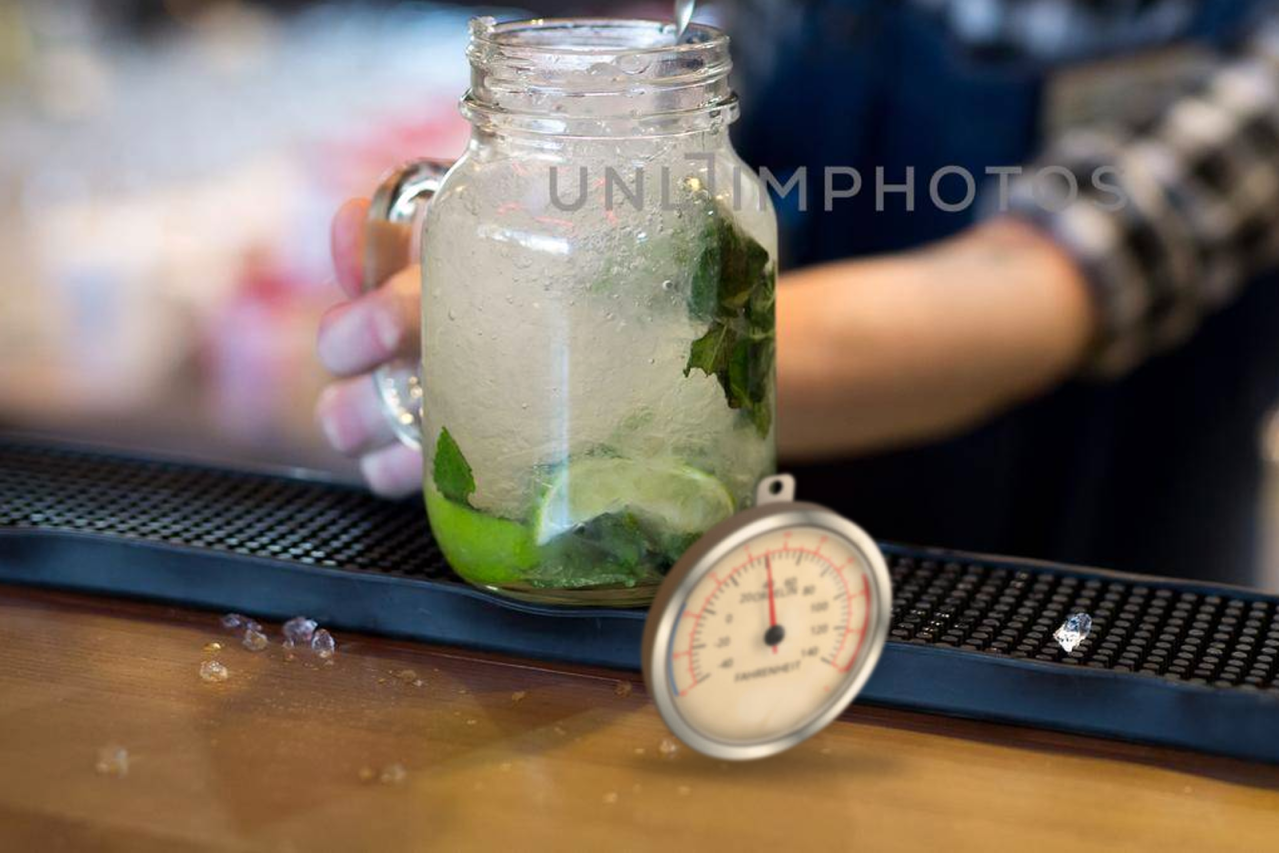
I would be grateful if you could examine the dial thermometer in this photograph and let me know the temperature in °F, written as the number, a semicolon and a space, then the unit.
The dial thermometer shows 40; °F
